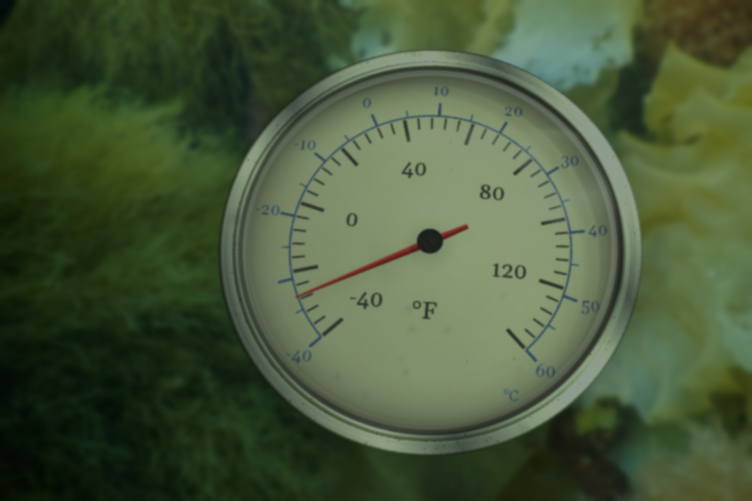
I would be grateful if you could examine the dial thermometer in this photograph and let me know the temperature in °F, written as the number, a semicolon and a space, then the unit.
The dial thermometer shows -28; °F
